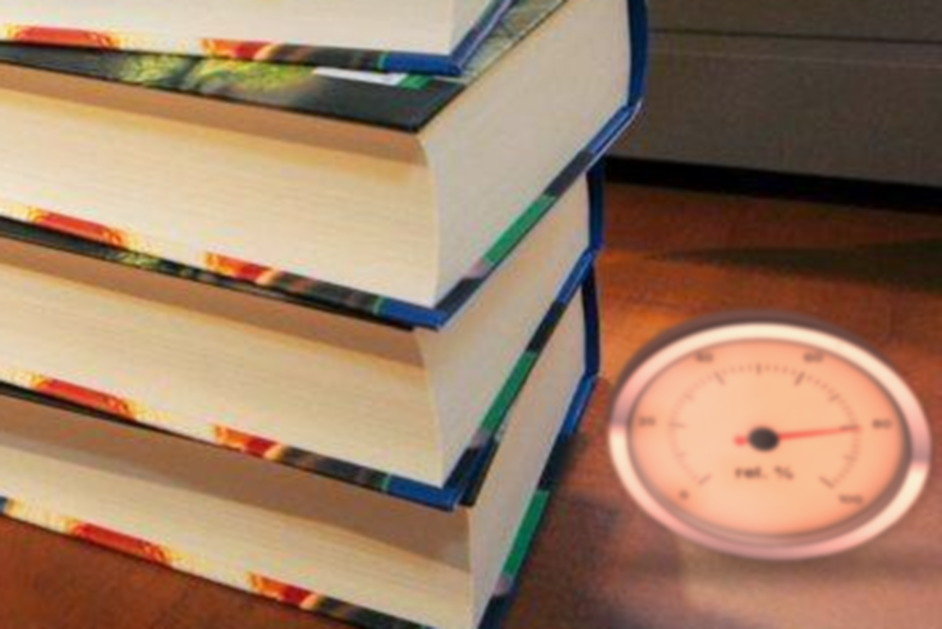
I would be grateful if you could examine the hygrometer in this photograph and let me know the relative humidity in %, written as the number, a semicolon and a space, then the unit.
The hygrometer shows 80; %
